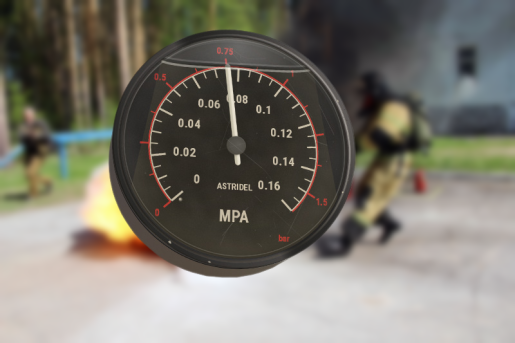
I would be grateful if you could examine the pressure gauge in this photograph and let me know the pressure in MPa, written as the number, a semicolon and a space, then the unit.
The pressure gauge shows 0.075; MPa
